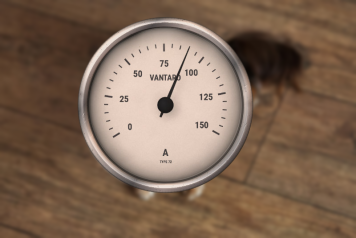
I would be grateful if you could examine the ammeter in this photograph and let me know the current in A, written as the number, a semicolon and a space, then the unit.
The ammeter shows 90; A
